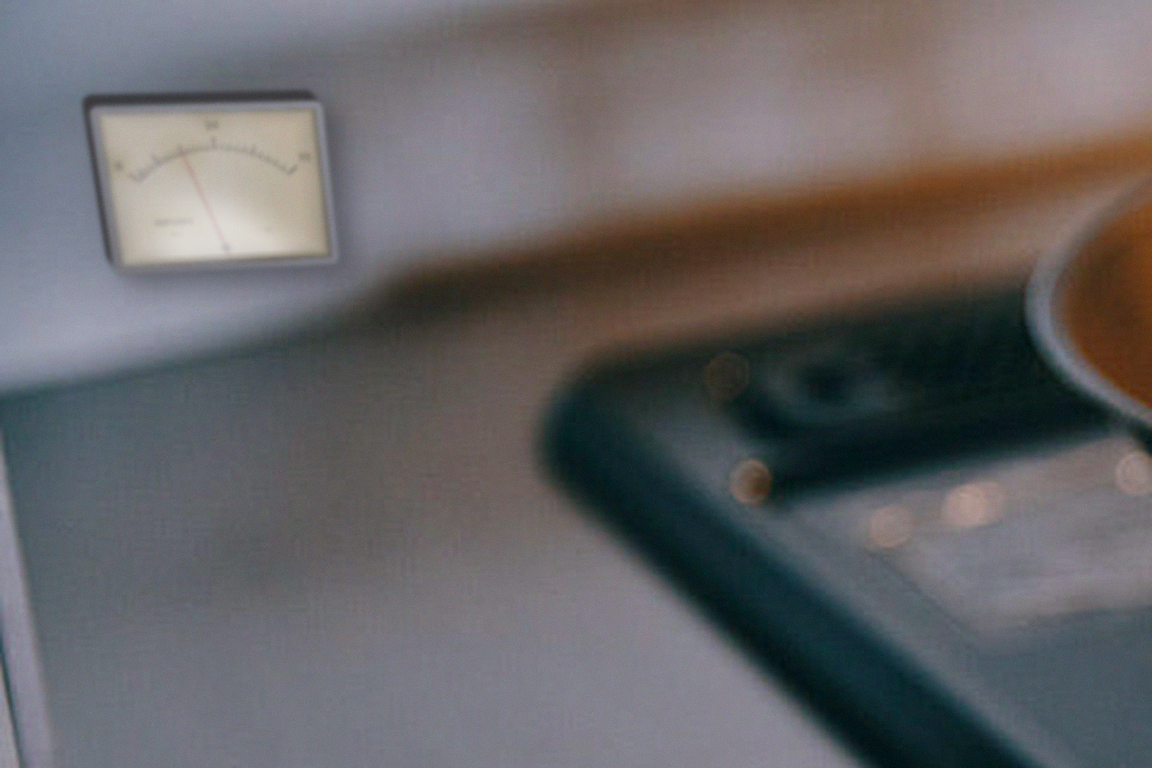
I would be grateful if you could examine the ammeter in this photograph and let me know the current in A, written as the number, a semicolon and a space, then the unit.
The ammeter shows 7.5; A
